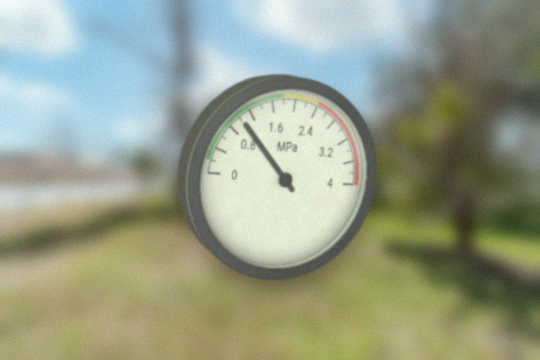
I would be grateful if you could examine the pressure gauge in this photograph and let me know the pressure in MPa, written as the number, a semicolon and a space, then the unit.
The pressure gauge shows 1; MPa
